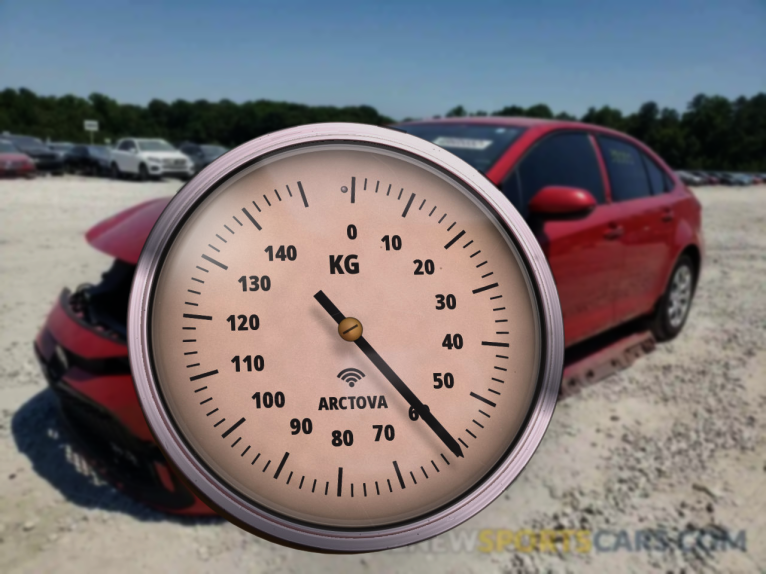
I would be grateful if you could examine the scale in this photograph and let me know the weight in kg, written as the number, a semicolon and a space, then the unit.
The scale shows 60; kg
